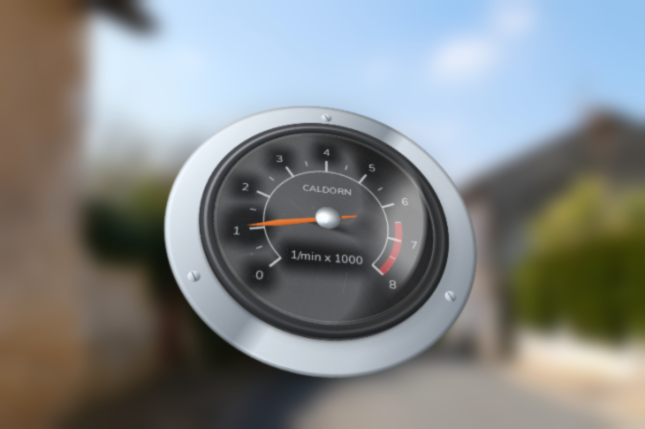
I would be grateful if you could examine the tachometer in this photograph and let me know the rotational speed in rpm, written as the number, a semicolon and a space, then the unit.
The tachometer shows 1000; rpm
